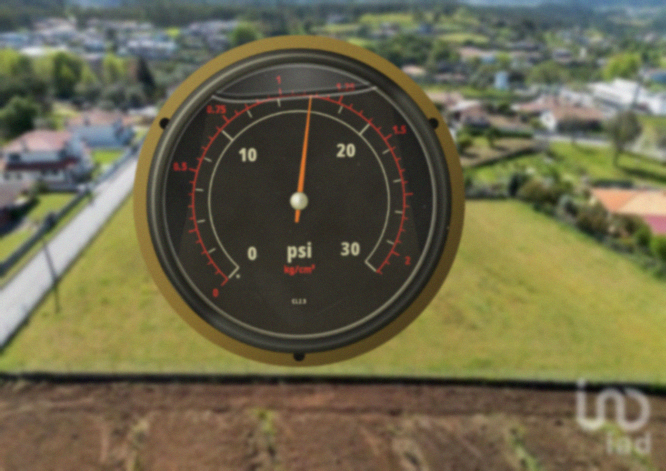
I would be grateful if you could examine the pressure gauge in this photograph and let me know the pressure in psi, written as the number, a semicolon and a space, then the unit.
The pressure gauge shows 16; psi
